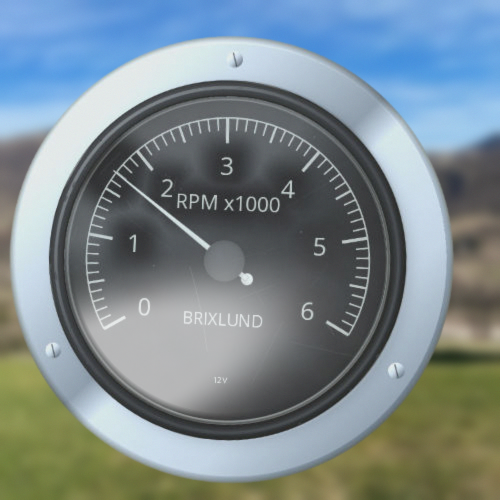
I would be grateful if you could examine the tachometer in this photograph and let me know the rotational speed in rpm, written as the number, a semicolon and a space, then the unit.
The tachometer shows 1700; rpm
